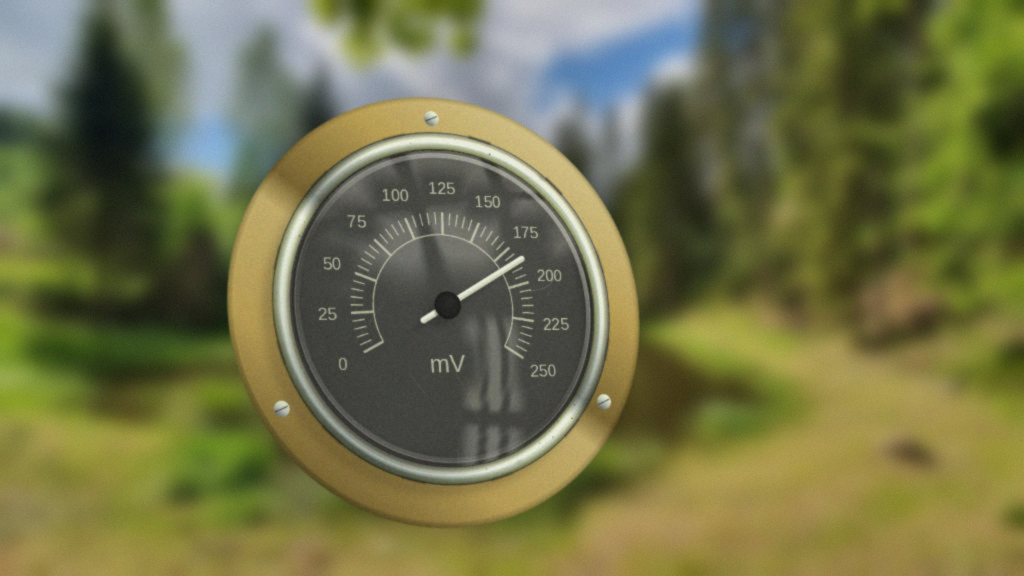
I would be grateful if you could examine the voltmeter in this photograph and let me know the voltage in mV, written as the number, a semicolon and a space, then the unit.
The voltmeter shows 185; mV
